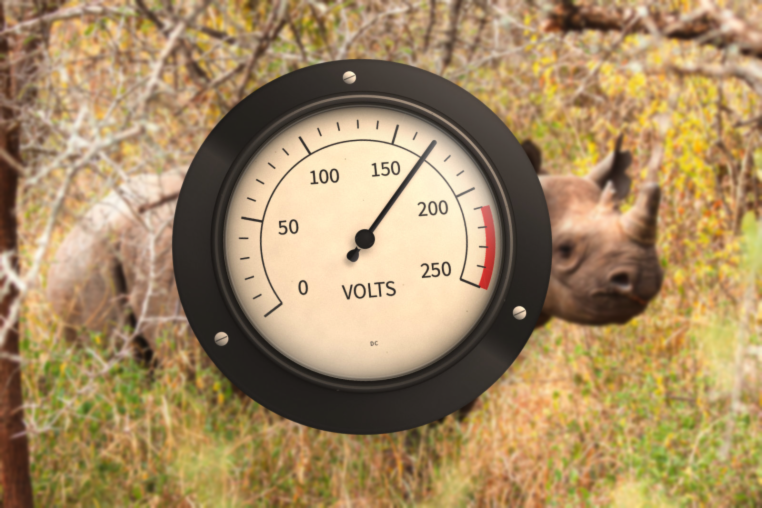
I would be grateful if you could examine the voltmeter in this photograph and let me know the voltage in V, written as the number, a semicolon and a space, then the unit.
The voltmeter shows 170; V
